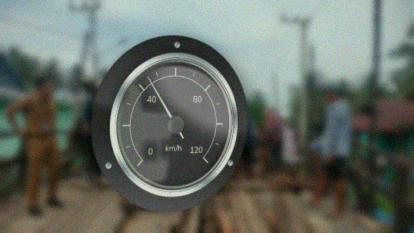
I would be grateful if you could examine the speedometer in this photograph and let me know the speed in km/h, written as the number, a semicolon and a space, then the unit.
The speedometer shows 45; km/h
